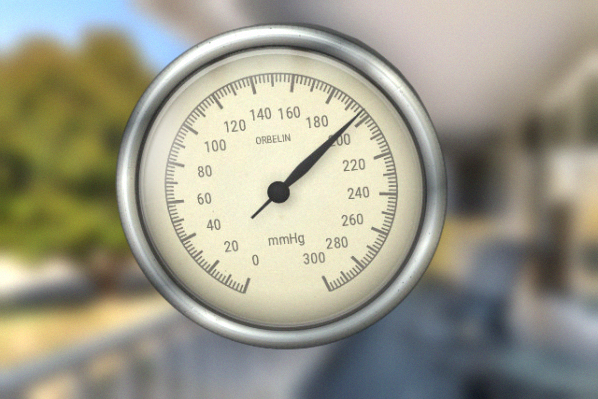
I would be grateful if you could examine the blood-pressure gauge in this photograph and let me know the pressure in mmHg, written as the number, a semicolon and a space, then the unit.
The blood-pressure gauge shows 196; mmHg
